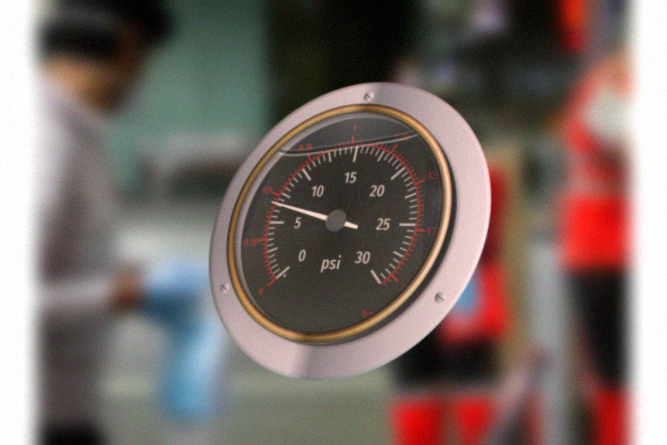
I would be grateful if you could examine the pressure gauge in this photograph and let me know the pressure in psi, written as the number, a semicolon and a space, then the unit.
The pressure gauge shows 6.5; psi
